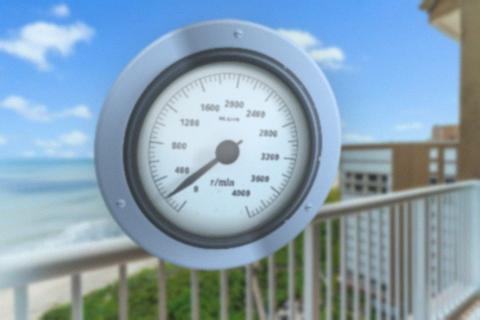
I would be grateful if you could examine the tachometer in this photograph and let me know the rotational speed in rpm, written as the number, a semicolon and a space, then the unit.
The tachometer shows 200; rpm
